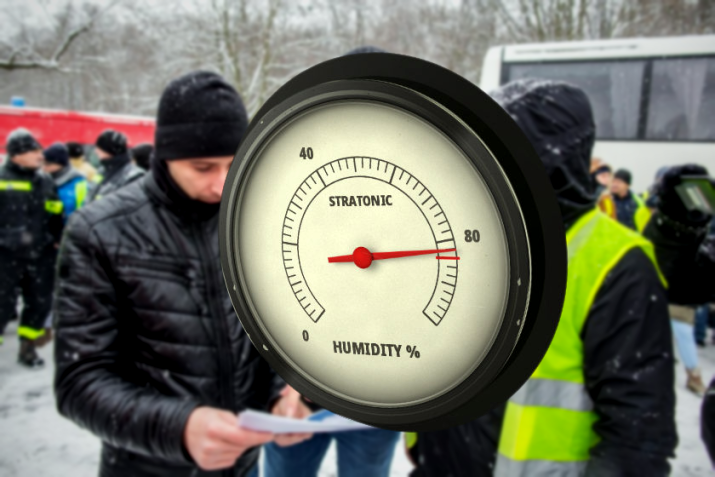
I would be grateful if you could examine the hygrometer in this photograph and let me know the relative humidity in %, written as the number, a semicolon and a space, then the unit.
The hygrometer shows 82; %
